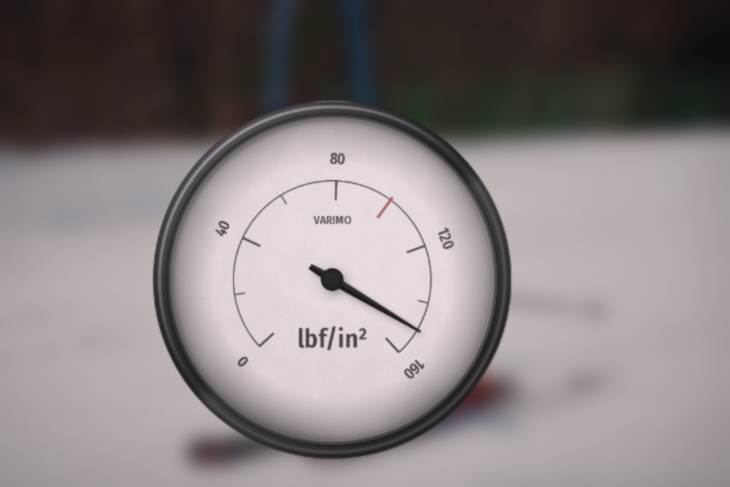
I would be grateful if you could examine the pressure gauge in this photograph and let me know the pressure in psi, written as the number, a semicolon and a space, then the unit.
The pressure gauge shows 150; psi
